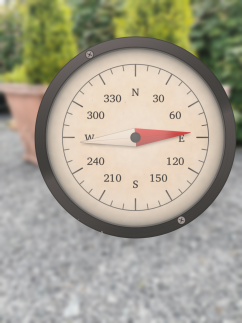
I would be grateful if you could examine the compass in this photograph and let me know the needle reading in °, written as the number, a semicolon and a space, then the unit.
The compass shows 85; °
